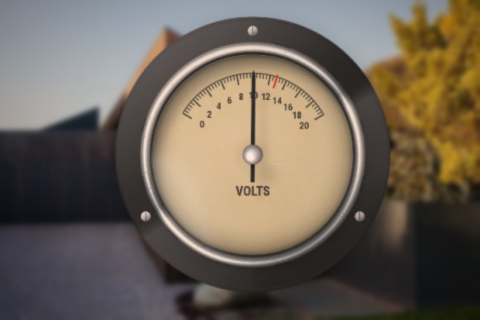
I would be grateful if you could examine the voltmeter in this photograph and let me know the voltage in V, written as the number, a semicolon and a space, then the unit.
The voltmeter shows 10; V
